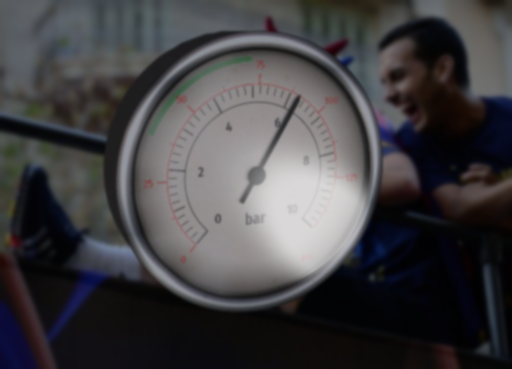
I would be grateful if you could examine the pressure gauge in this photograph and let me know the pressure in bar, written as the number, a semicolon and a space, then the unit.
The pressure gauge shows 6.2; bar
